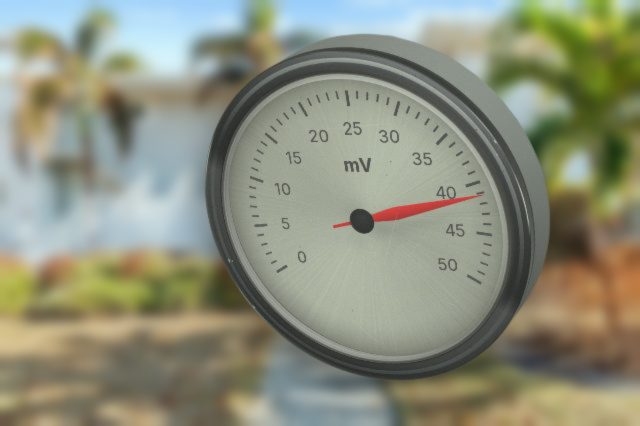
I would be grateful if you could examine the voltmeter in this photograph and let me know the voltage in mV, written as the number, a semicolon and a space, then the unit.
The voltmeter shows 41; mV
